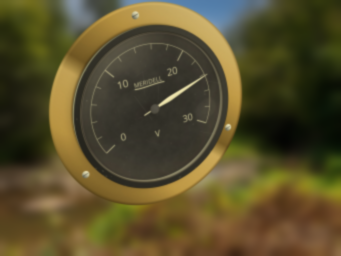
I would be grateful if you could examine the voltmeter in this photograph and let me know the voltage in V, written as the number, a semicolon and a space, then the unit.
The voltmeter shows 24; V
